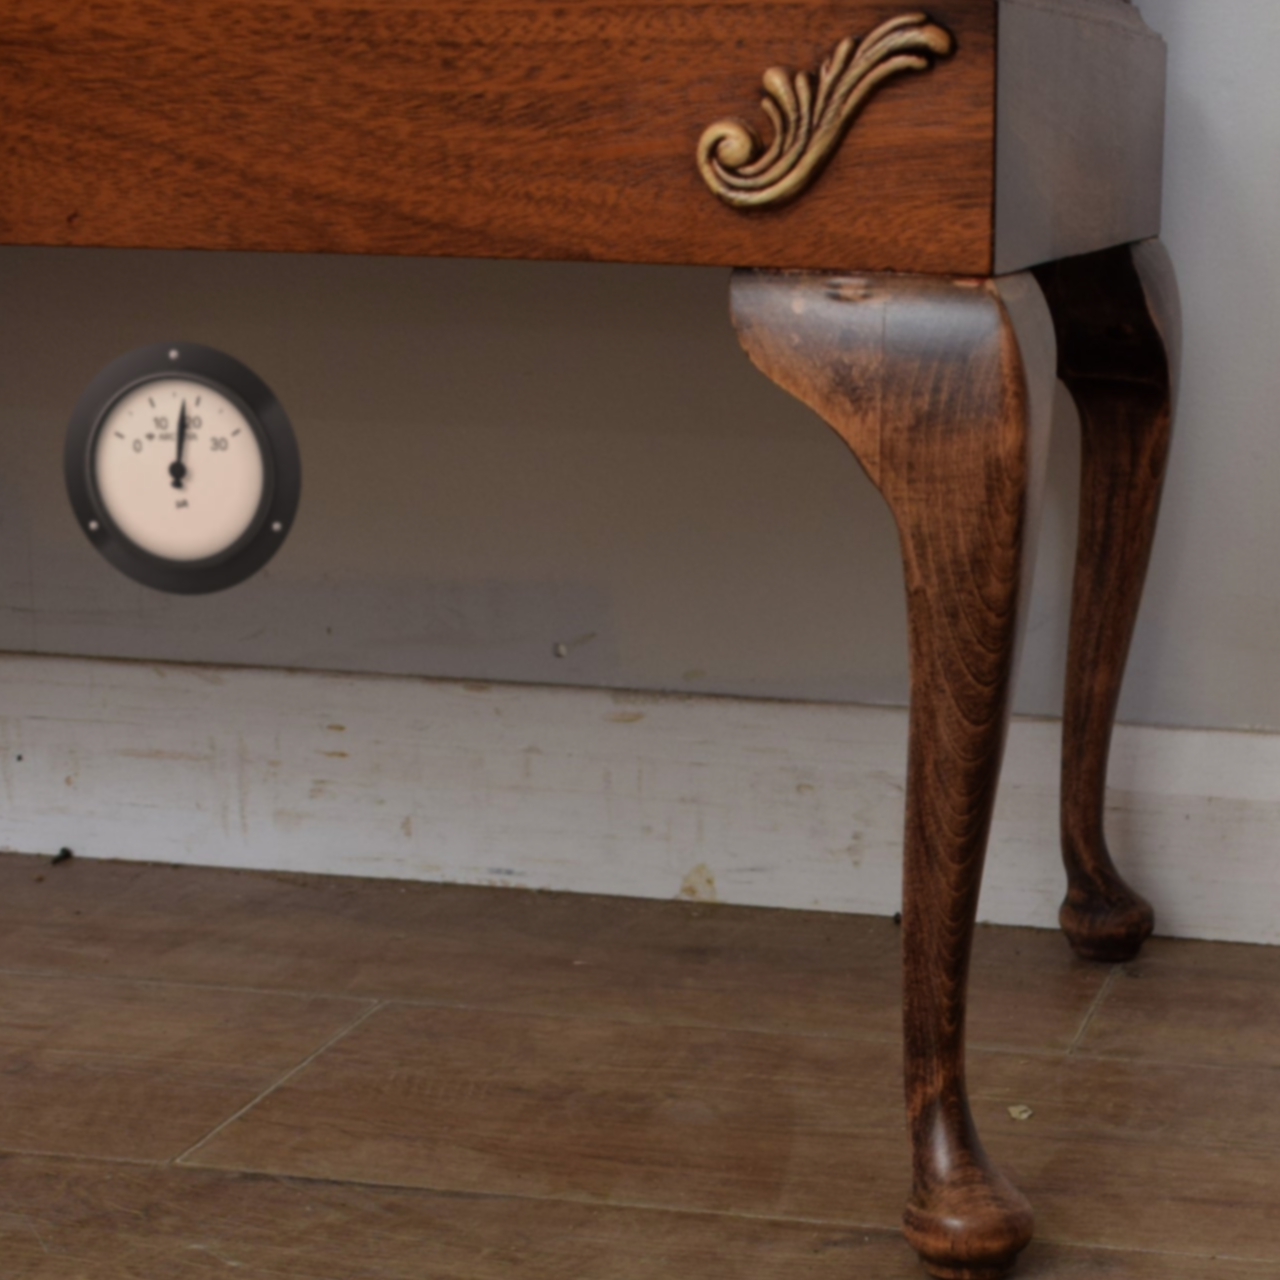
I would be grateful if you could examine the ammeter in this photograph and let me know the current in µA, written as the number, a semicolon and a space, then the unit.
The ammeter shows 17.5; µA
